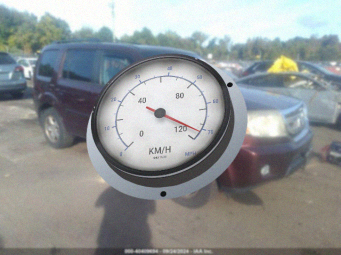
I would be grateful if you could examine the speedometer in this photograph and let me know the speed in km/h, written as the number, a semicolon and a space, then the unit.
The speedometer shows 115; km/h
